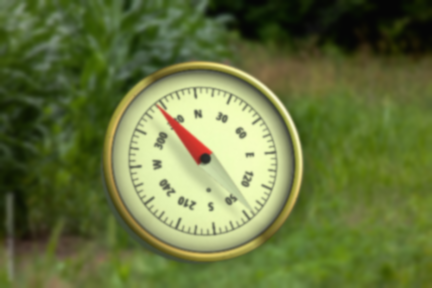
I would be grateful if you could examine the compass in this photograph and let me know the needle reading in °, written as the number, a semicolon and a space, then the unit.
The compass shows 325; °
